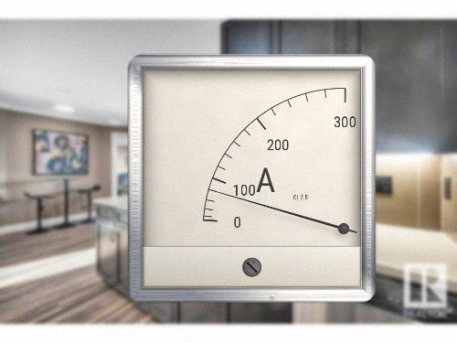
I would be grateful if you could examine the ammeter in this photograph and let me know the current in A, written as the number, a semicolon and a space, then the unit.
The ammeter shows 80; A
